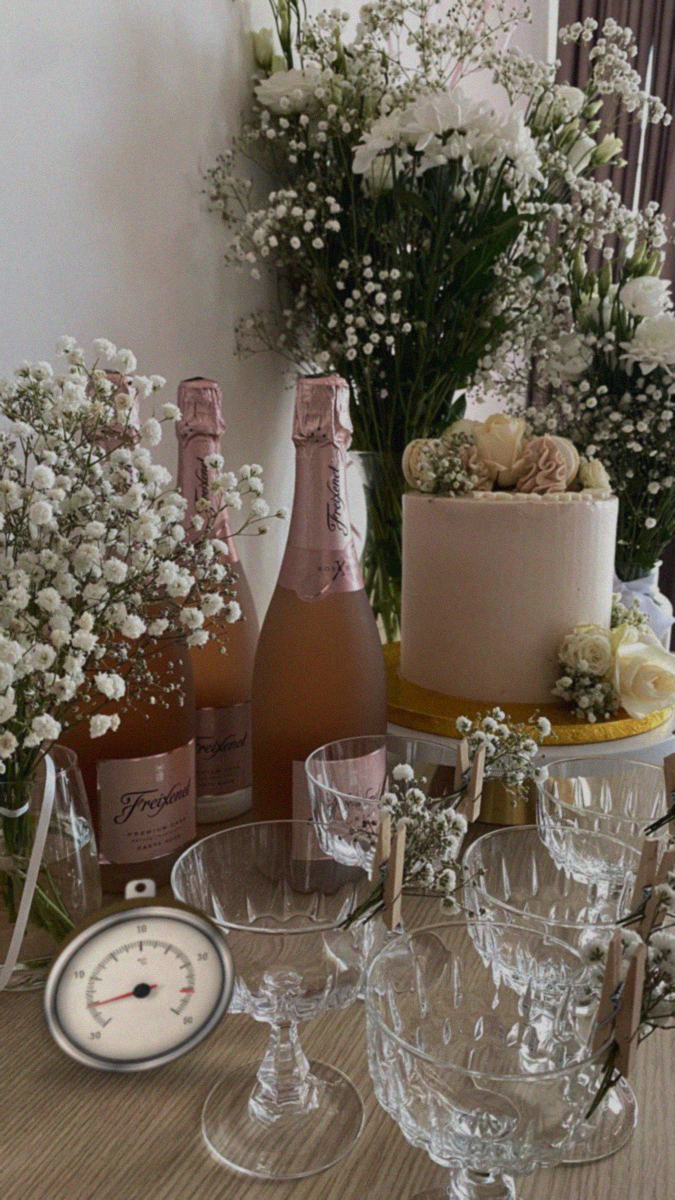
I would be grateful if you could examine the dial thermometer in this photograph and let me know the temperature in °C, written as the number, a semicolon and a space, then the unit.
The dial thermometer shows -20; °C
